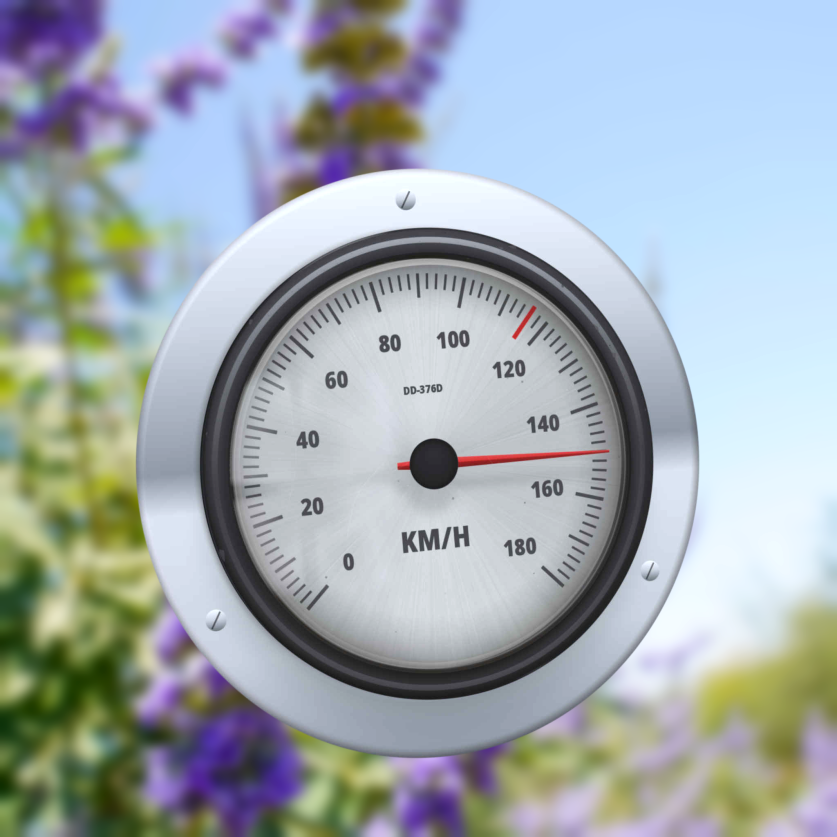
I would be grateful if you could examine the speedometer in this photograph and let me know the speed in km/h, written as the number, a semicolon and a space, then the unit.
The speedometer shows 150; km/h
